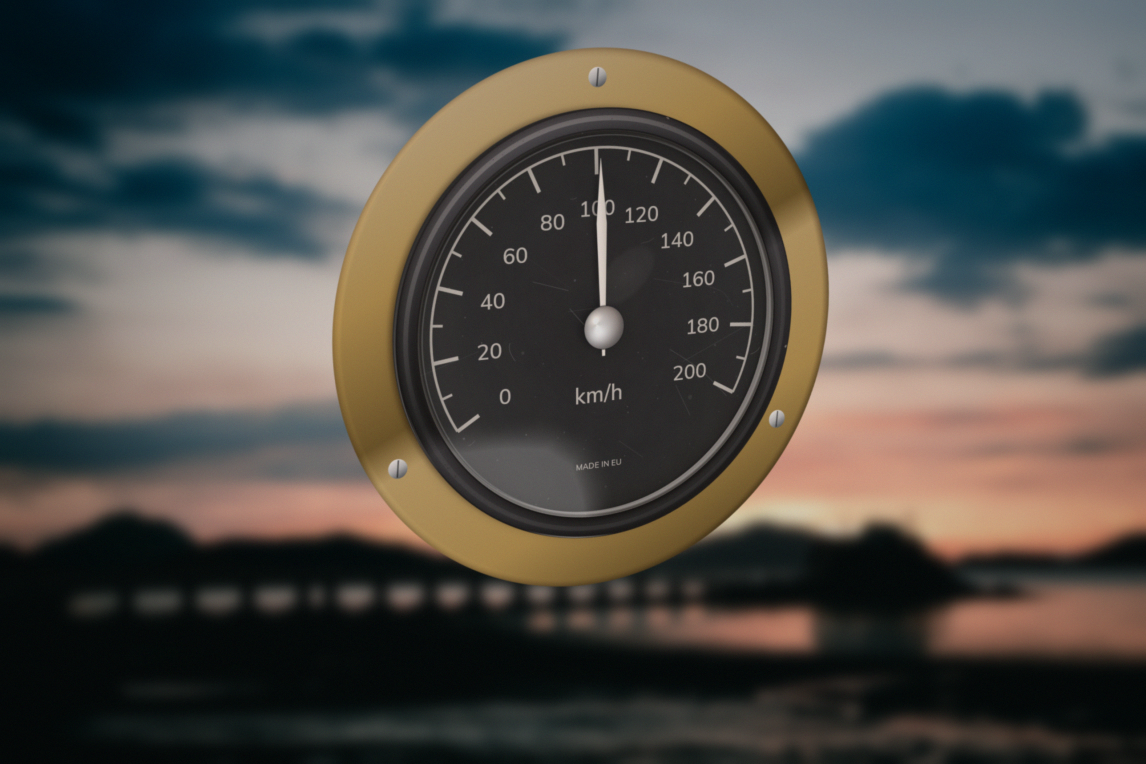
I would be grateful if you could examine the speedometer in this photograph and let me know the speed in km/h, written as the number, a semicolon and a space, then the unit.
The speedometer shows 100; km/h
